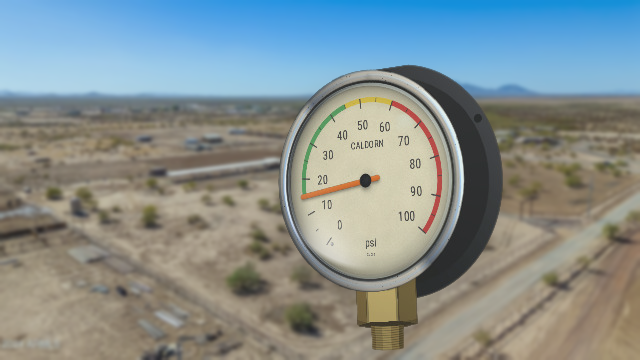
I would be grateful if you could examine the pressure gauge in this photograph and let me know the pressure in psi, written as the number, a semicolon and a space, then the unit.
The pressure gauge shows 15; psi
